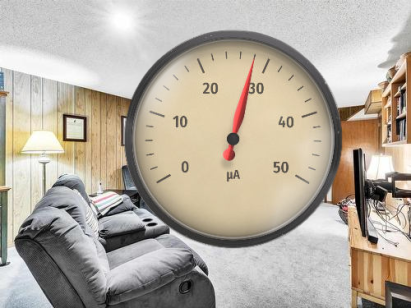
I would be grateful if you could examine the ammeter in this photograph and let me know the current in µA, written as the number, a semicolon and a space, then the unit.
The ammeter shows 28; µA
